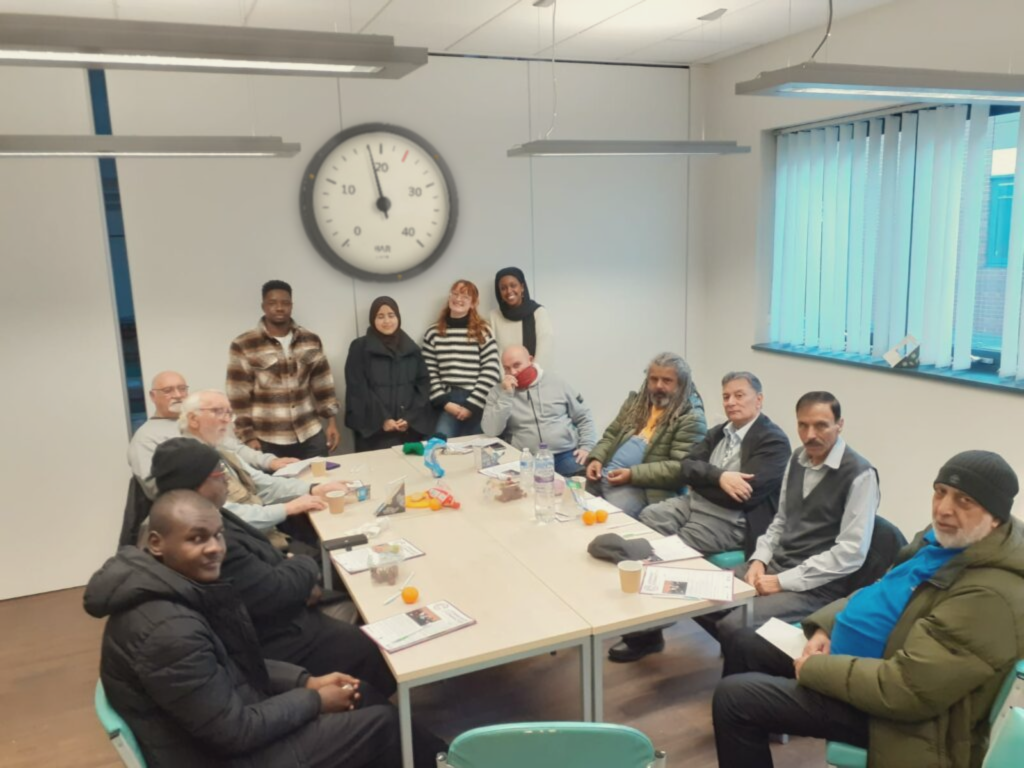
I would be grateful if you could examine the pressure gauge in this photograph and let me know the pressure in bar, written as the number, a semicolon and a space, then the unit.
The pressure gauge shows 18; bar
